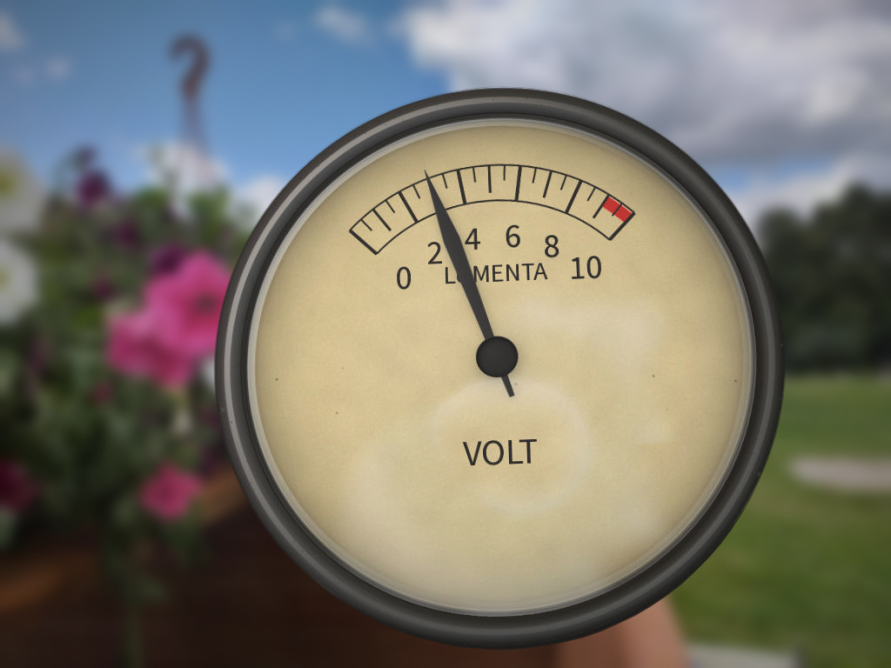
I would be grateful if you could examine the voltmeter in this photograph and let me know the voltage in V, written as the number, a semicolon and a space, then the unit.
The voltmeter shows 3; V
